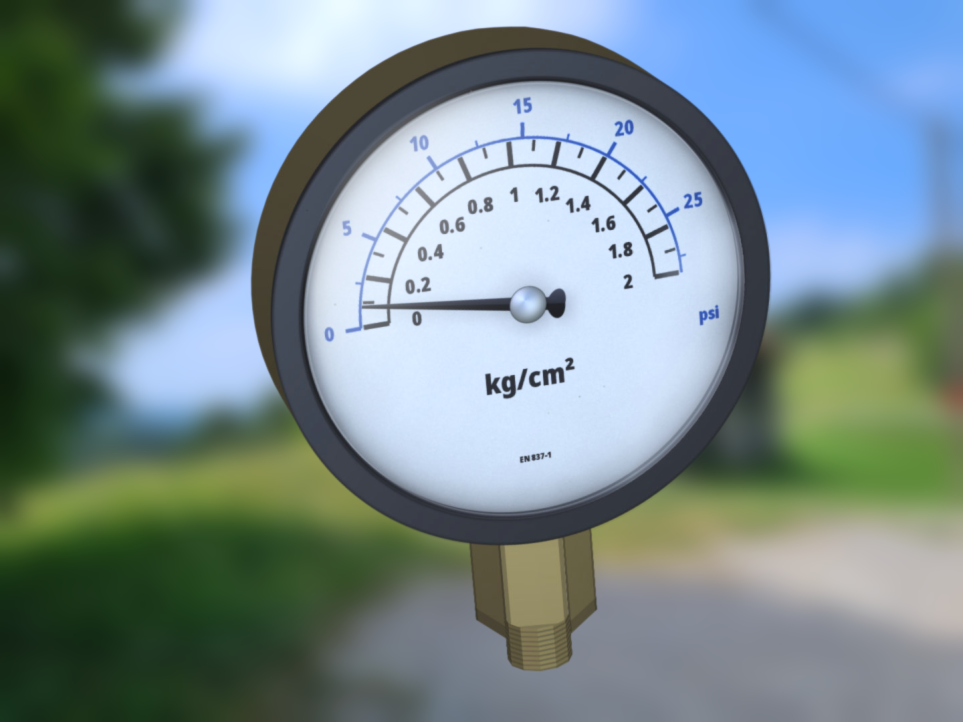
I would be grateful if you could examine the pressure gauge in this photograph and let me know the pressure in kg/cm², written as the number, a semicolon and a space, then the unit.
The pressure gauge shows 0.1; kg/cm²
